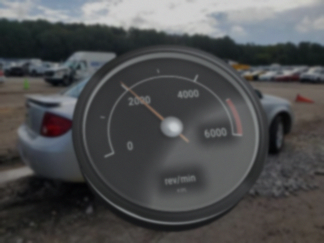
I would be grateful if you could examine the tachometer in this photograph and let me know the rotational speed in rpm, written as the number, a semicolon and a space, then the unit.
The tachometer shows 2000; rpm
